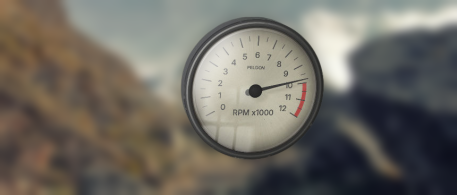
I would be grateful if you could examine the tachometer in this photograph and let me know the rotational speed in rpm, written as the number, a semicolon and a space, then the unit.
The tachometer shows 9750; rpm
